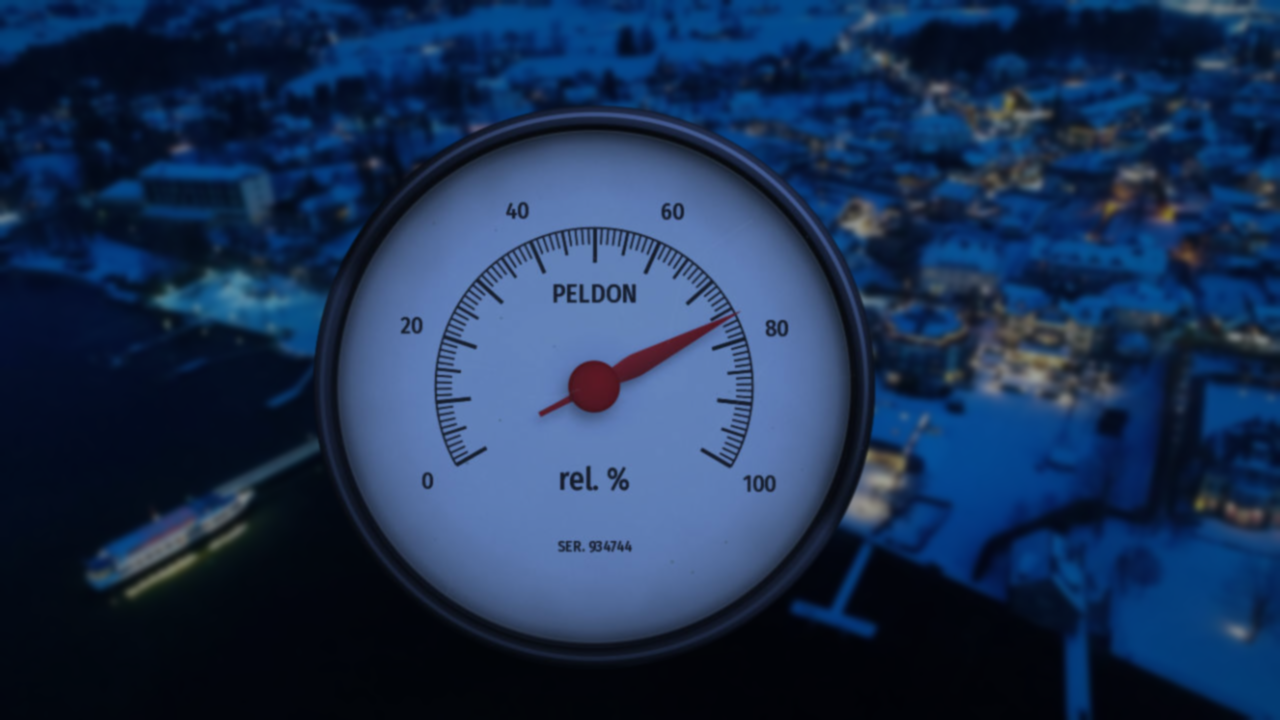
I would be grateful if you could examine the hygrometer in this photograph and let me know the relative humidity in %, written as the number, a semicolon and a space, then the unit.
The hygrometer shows 76; %
